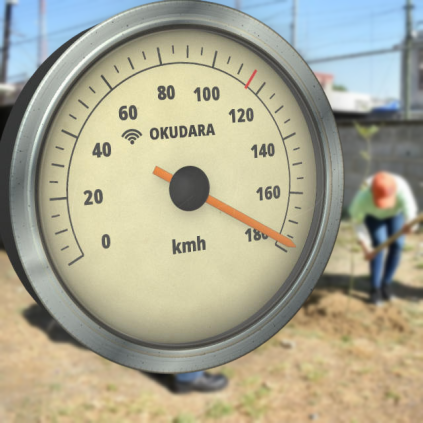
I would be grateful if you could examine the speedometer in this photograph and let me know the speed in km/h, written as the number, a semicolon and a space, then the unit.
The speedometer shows 177.5; km/h
